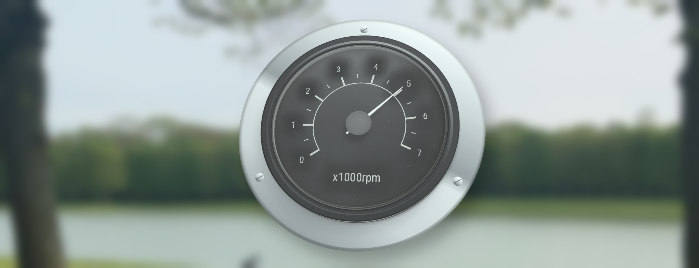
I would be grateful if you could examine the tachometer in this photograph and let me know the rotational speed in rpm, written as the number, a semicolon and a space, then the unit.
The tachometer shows 5000; rpm
